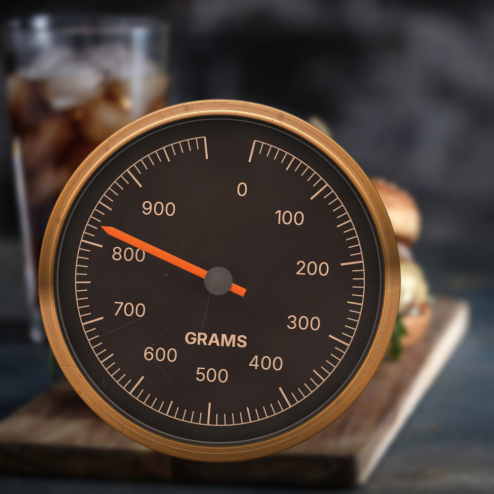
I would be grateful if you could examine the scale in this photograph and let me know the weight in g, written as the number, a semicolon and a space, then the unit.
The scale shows 825; g
